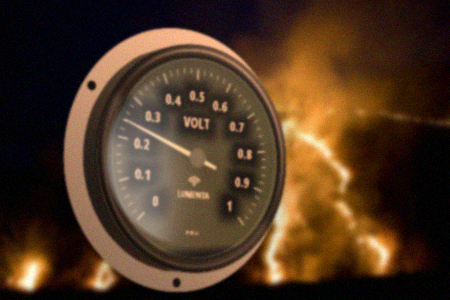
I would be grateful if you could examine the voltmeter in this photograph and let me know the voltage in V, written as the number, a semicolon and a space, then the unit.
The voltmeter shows 0.24; V
